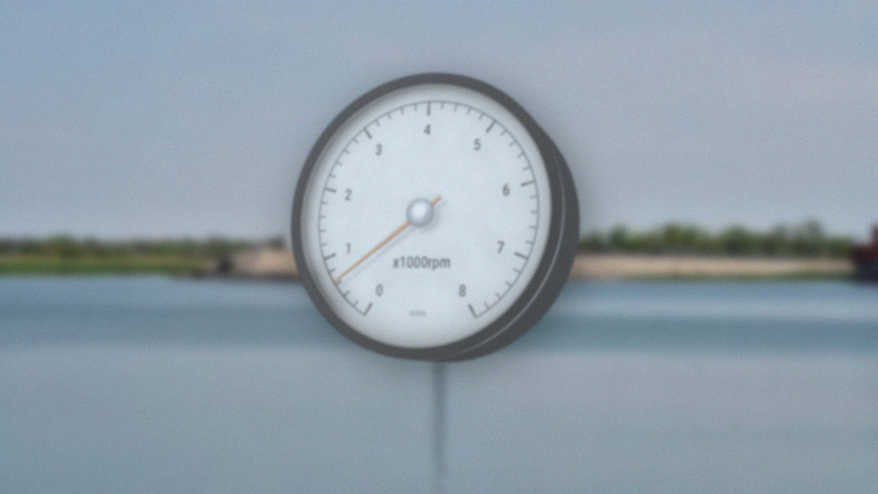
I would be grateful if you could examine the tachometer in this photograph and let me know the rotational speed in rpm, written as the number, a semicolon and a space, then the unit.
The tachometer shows 600; rpm
